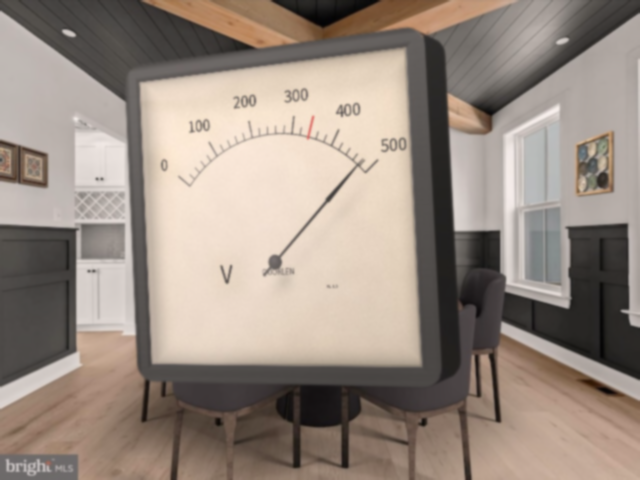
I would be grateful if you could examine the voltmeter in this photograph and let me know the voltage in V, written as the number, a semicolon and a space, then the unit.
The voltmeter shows 480; V
